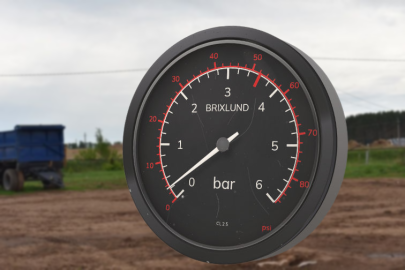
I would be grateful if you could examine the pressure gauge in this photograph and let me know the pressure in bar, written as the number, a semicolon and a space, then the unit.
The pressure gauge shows 0.2; bar
